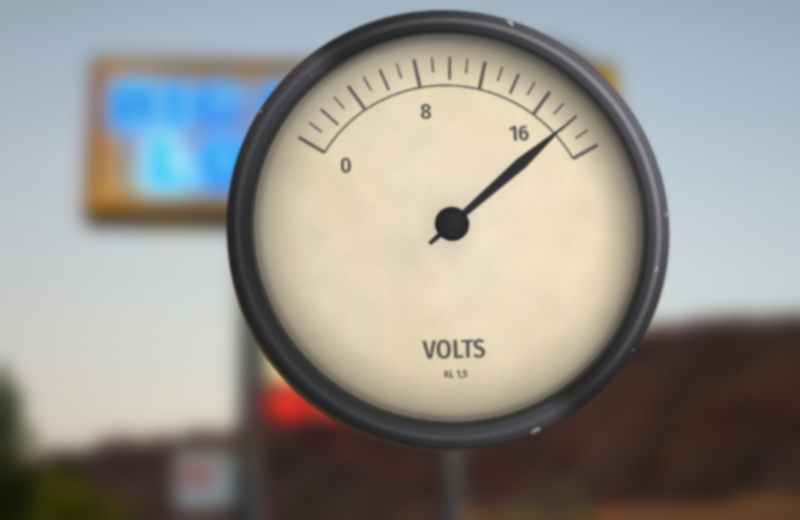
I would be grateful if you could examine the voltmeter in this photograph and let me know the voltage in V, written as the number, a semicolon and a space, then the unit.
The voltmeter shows 18; V
